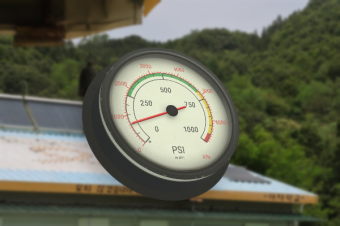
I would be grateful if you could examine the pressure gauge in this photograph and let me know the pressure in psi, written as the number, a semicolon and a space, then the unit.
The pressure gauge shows 100; psi
